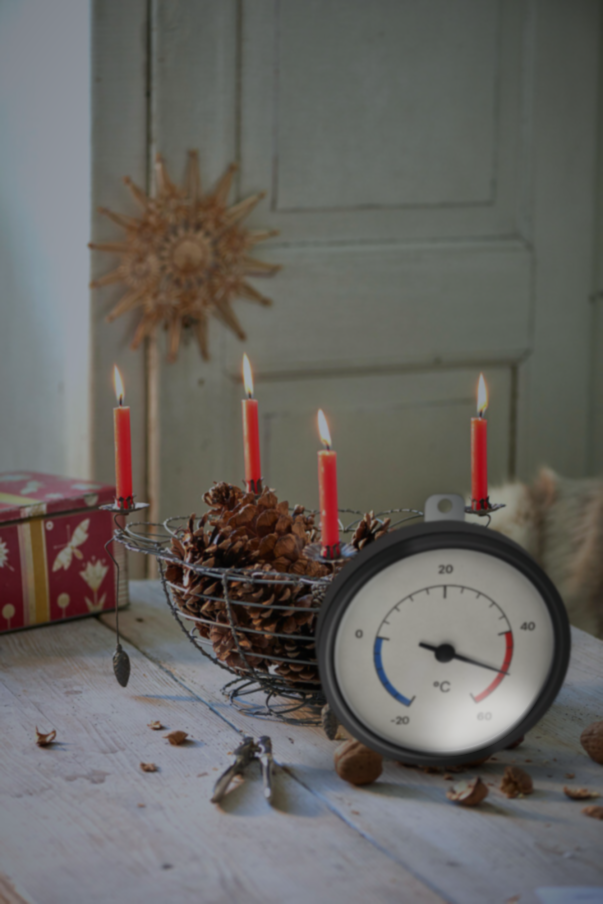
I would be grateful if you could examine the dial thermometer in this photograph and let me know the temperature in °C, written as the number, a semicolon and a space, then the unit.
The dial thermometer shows 50; °C
